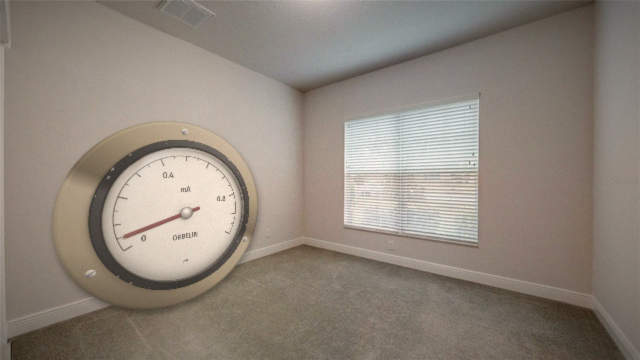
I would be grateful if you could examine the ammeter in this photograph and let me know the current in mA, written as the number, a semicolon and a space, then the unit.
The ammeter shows 0.05; mA
